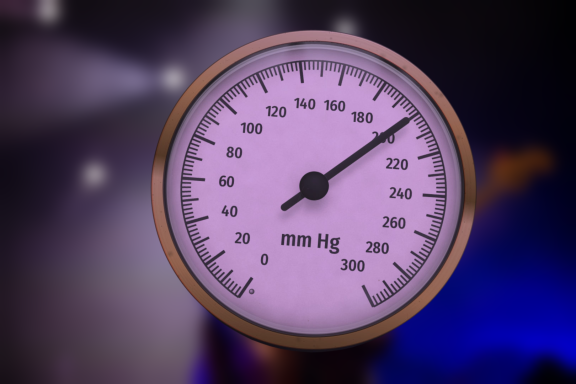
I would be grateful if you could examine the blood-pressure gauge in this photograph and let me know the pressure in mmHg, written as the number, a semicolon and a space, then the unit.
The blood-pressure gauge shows 200; mmHg
